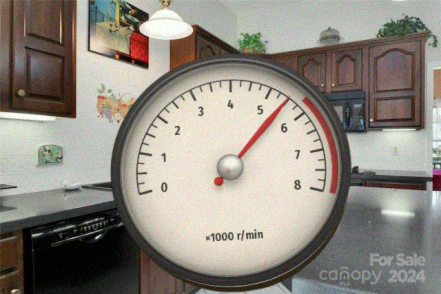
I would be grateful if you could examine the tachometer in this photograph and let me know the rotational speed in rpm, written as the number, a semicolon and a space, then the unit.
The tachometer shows 5500; rpm
